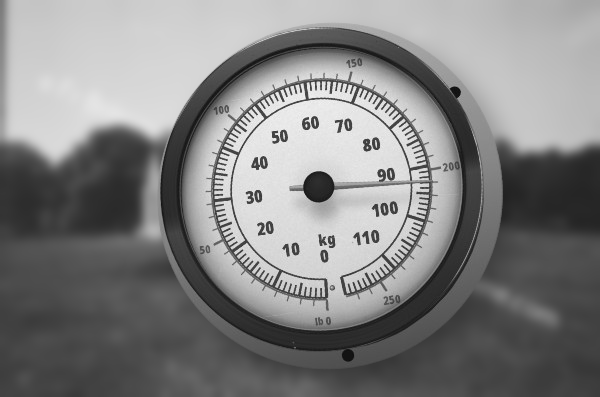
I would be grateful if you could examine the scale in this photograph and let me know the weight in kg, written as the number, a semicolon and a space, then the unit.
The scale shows 93; kg
